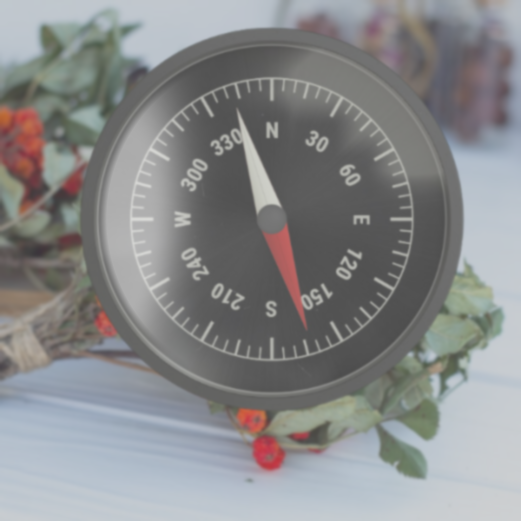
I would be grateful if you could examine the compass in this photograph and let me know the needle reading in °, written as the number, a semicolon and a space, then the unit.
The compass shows 162.5; °
